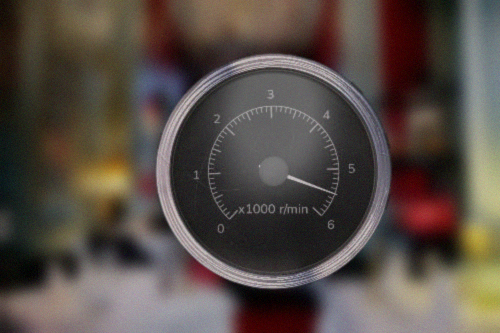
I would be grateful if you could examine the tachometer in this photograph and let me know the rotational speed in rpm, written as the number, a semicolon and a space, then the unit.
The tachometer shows 5500; rpm
